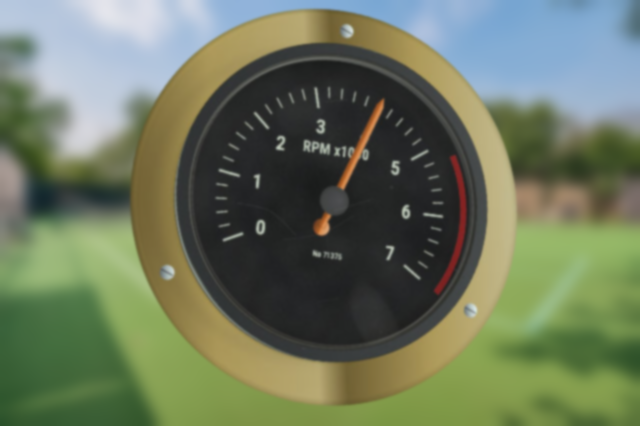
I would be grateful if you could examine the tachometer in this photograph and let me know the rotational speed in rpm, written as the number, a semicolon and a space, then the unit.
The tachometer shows 4000; rpm
